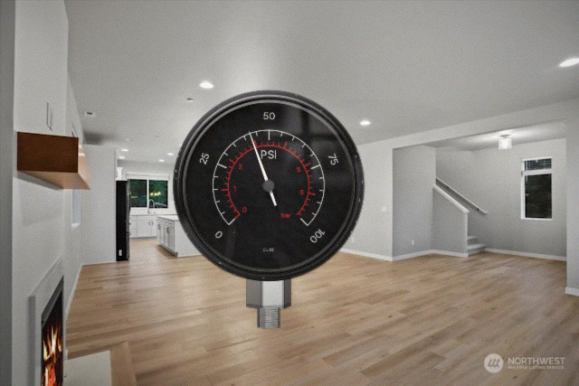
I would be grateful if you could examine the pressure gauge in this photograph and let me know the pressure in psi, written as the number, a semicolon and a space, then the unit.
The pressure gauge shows 42.5; psi
